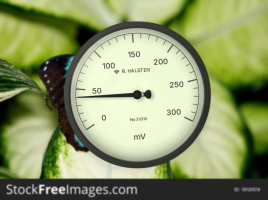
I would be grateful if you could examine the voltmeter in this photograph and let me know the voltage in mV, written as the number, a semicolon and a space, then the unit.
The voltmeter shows 40; mV
